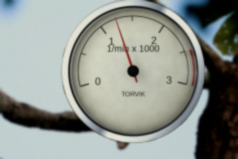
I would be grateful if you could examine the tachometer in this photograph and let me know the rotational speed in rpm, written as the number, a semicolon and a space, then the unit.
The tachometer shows 1250; rpm
